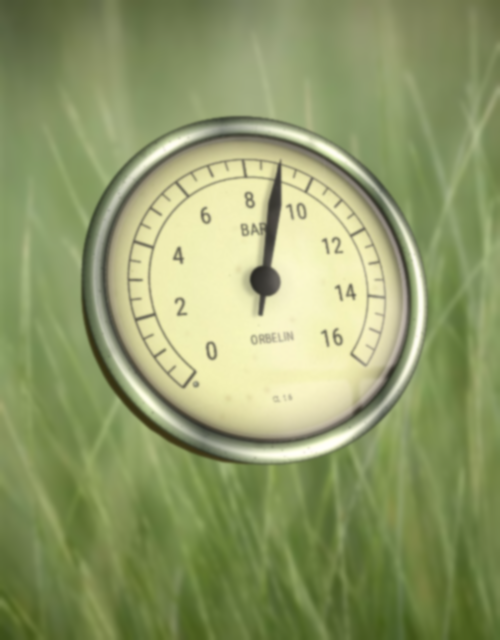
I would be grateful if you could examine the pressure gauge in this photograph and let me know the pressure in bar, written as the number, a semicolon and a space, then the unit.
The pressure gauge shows 9; bar
